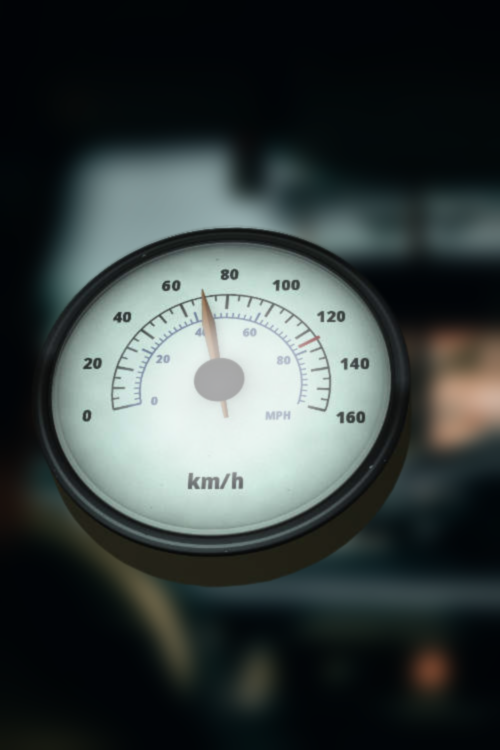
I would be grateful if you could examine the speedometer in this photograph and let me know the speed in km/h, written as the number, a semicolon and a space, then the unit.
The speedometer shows 70; km/h
